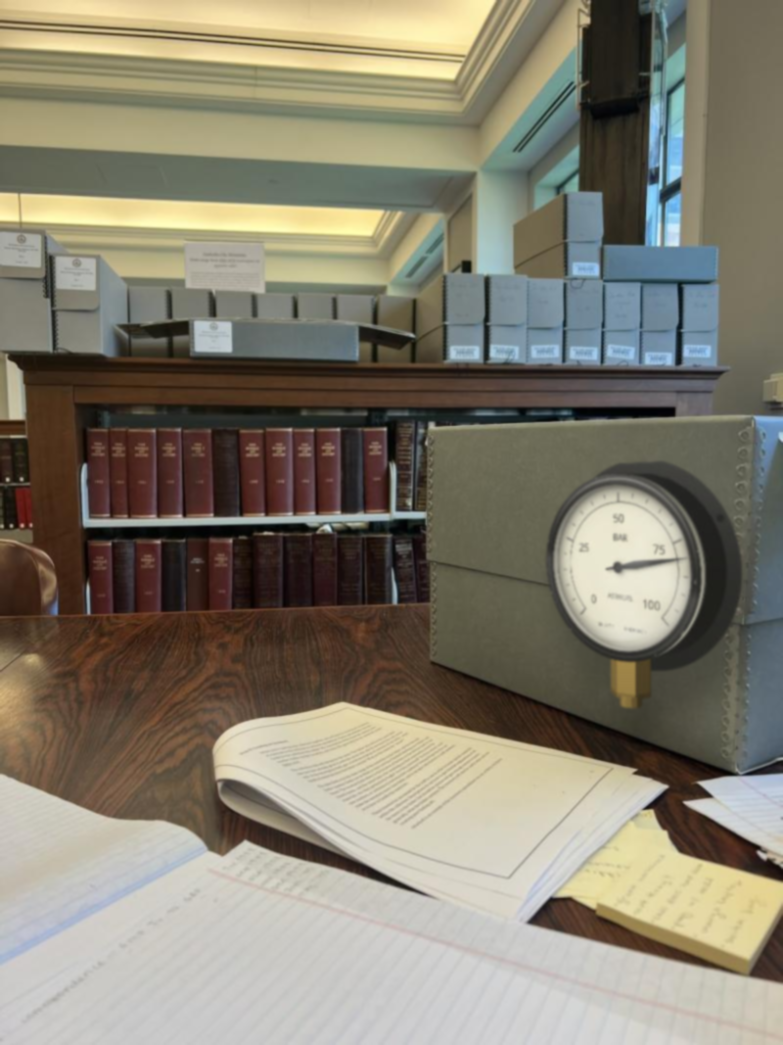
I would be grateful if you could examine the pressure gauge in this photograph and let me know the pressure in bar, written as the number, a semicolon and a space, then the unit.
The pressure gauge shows 80; bar
